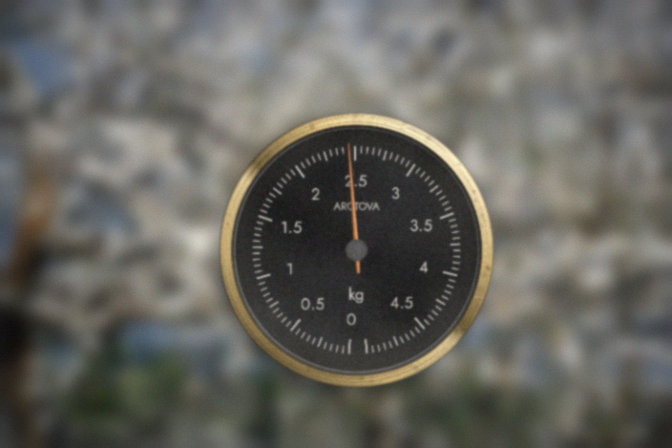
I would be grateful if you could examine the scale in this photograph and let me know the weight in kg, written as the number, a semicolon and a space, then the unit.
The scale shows 2.45; kg
